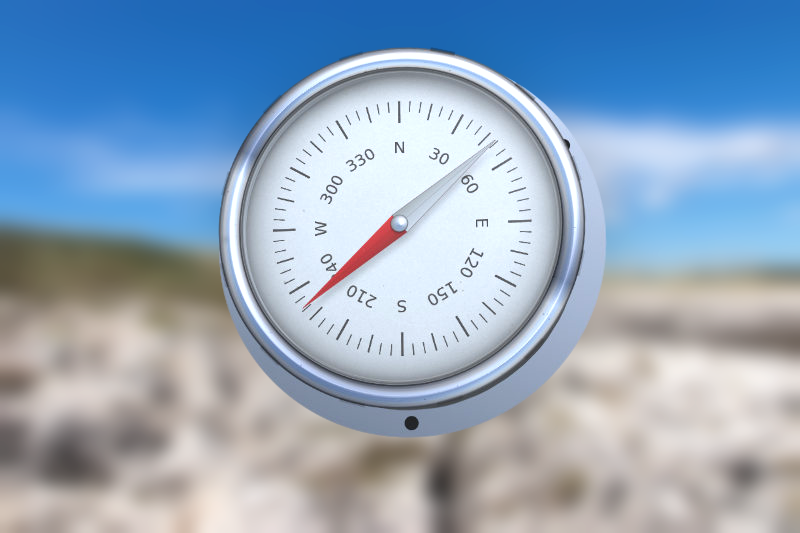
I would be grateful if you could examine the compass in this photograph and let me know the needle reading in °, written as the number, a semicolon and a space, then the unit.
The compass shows 230; °
